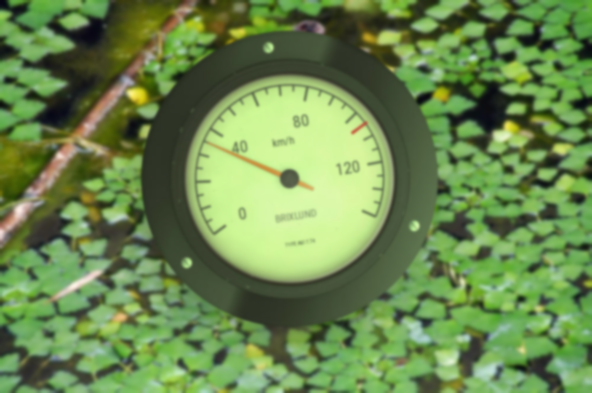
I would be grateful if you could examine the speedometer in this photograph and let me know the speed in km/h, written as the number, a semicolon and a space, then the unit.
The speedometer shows 35; km/h
